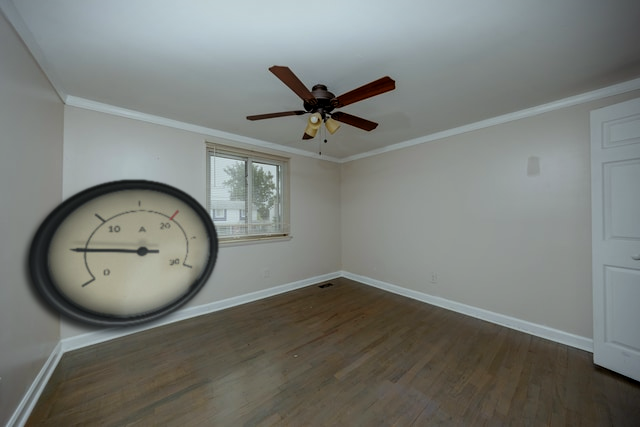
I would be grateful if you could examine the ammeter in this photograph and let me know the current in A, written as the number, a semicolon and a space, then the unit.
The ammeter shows 5; A
